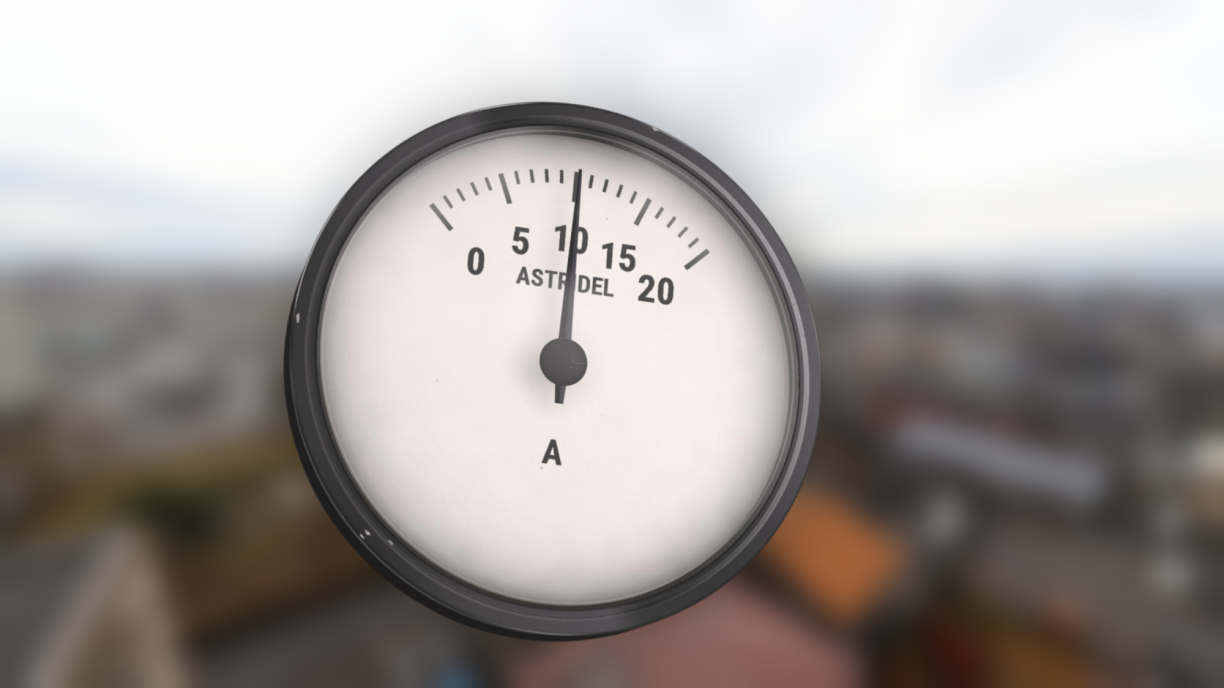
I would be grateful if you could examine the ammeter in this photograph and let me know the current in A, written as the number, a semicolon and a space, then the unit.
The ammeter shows 10; A
